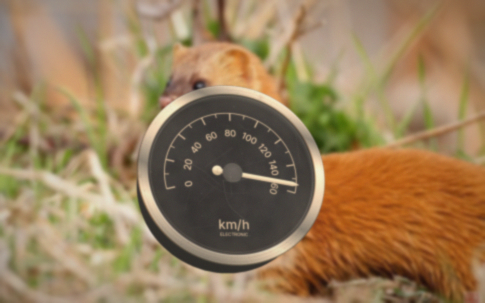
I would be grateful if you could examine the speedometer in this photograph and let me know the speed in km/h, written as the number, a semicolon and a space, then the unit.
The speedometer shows 155; km/h
